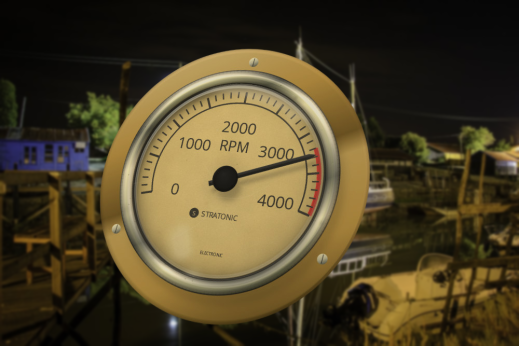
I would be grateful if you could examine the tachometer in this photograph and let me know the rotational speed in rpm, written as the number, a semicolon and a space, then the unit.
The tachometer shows 3300; rpm
